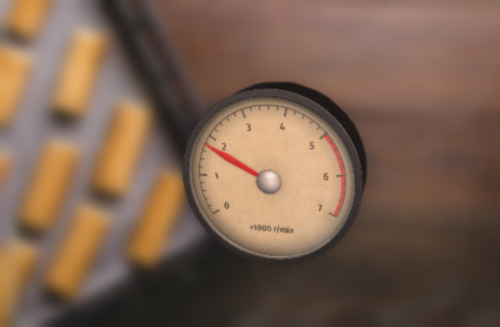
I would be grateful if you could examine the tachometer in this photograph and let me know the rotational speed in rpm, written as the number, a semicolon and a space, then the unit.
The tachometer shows 1800; rpm
